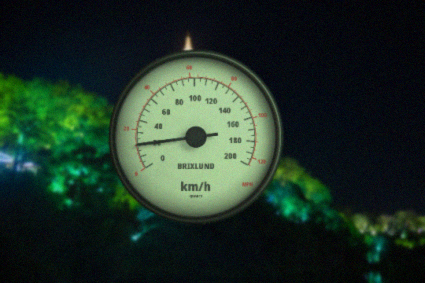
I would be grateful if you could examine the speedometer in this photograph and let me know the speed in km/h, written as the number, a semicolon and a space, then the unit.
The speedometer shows 20; km/h
